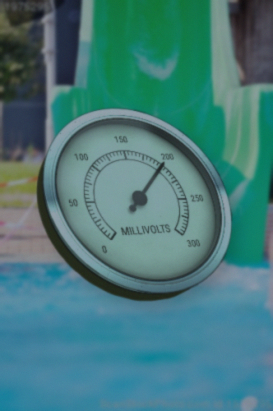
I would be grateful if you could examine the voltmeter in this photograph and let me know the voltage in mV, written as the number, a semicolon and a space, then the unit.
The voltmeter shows 200; mV
